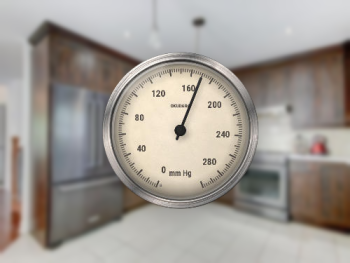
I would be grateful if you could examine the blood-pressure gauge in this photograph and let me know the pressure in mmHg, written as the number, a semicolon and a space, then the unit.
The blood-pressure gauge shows 170; mmHg
